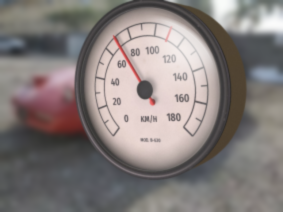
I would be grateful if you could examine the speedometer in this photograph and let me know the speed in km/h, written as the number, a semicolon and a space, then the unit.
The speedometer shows 70; km/h
